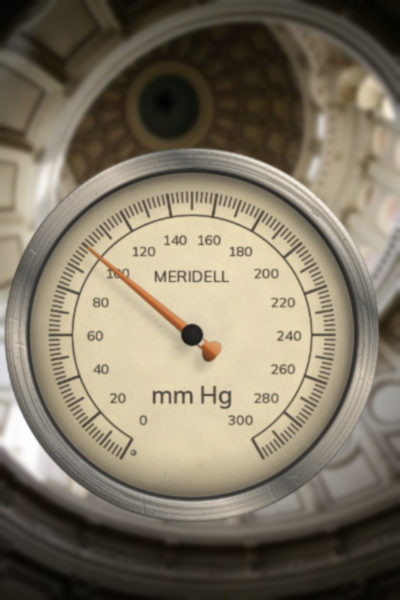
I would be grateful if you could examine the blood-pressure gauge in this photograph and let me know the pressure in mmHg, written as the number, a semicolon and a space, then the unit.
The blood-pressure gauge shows 100; mmHg
